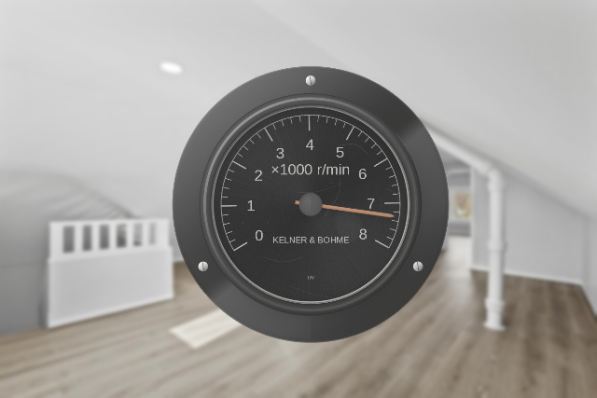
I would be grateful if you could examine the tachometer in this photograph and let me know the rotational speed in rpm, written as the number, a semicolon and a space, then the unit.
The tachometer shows 7300; rpm
